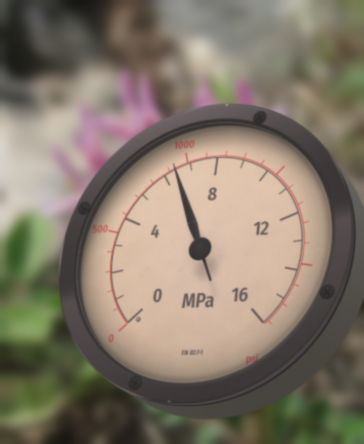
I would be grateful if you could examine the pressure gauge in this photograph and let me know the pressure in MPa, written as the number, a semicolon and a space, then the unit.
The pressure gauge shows 6.5; MPa
